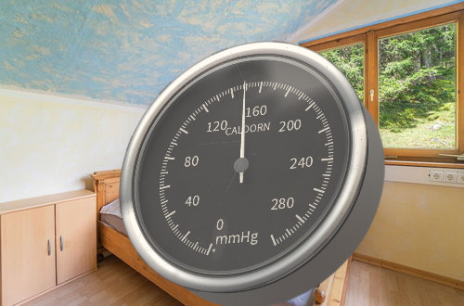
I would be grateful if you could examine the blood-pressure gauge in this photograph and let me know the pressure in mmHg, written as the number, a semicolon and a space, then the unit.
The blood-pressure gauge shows 150; mmHg
